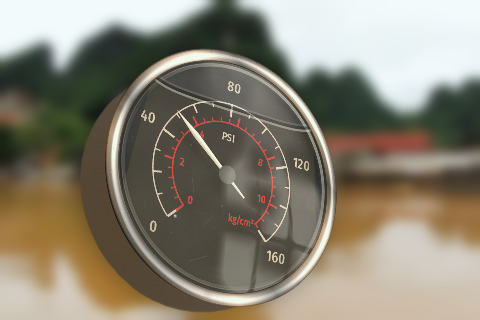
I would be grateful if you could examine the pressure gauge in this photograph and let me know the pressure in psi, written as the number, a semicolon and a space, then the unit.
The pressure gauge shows 50; psi
